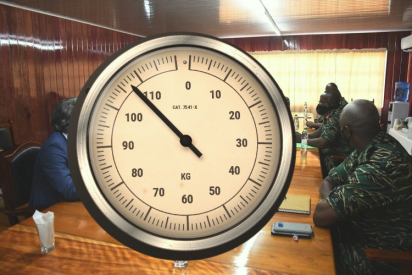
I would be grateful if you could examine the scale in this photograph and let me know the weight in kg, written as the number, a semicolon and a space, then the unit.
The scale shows 107; kg
